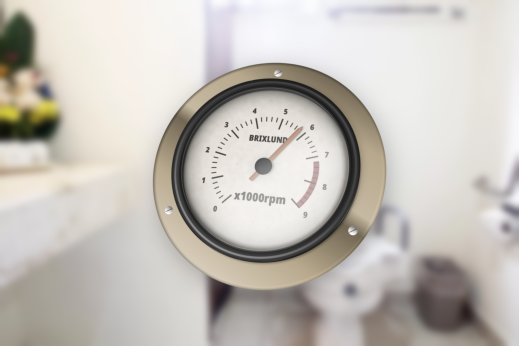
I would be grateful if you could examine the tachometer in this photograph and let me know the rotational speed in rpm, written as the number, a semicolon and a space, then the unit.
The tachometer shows 5800; rpm
